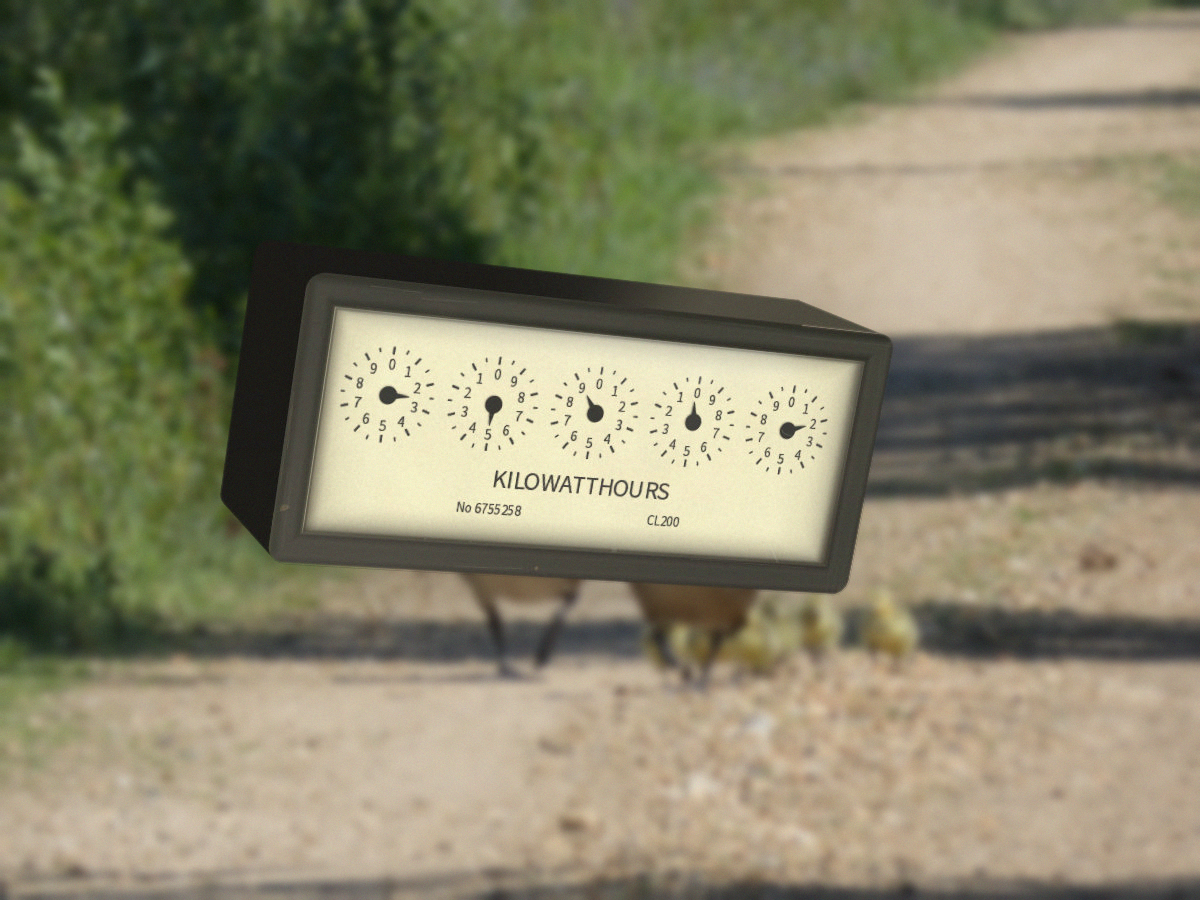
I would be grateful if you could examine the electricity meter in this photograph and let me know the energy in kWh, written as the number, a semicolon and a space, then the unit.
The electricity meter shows 24902; kWh
